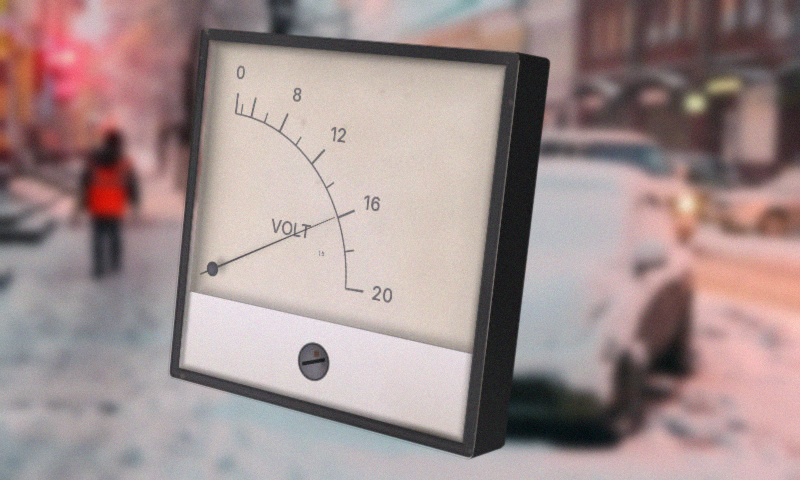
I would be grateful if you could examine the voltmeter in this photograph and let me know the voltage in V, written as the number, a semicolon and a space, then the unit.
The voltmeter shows 16; V
